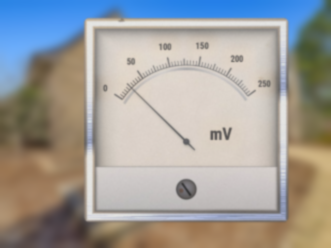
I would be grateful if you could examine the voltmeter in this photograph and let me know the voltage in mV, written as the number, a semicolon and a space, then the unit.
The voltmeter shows 25; mV
